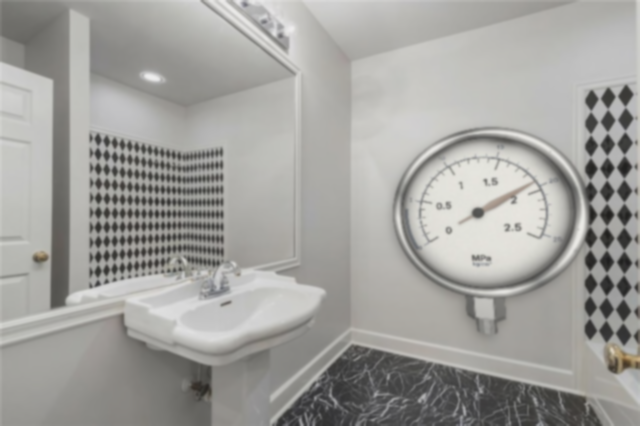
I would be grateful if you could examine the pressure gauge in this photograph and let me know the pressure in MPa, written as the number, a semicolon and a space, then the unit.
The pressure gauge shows 1.9; MPa
